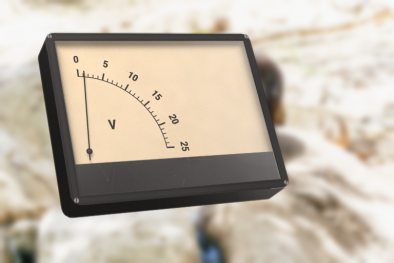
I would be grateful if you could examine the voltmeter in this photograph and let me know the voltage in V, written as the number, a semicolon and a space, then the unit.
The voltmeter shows 1; V
